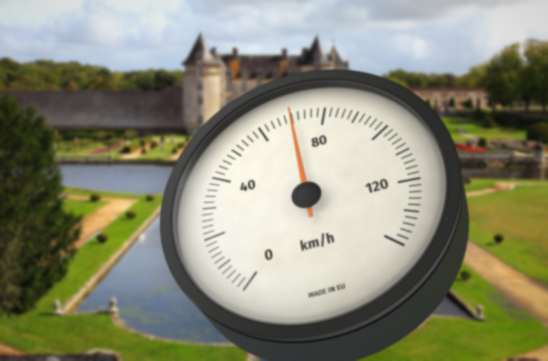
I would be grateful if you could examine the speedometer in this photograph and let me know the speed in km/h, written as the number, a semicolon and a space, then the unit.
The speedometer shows 70; km/h
